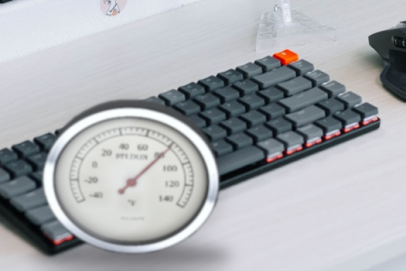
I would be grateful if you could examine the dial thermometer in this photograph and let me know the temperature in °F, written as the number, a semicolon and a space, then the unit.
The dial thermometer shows 80; °F
